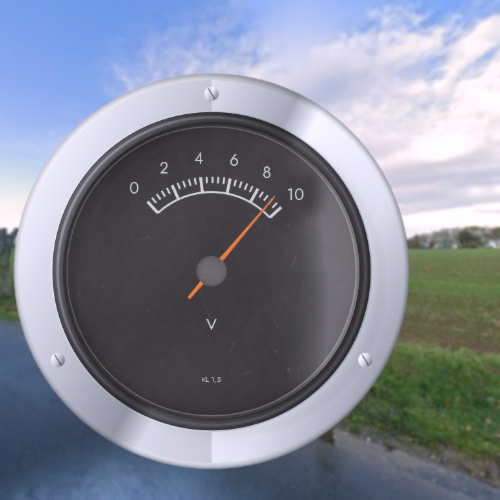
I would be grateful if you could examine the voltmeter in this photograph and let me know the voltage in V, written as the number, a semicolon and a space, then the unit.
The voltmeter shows 9.2; V
